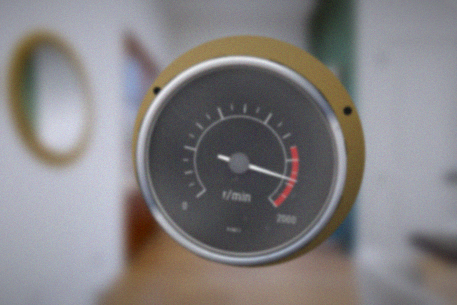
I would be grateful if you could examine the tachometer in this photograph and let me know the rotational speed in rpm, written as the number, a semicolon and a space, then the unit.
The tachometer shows 1750; rpm
